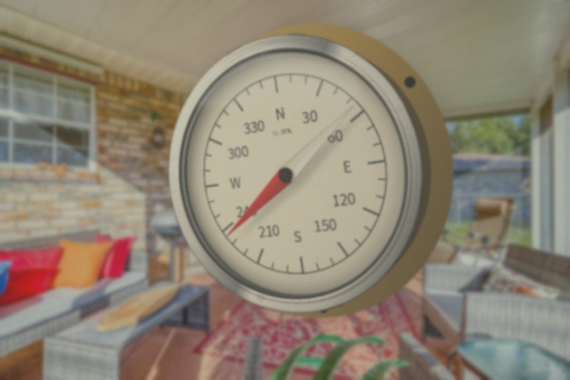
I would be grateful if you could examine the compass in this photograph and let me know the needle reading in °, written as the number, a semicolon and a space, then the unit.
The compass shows 235; °
